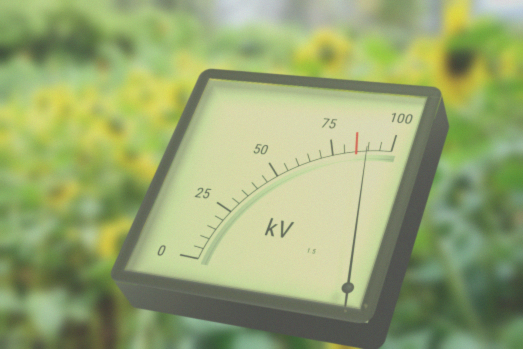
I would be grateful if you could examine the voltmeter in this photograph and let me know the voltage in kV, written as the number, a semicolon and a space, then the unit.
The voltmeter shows 90; kV
